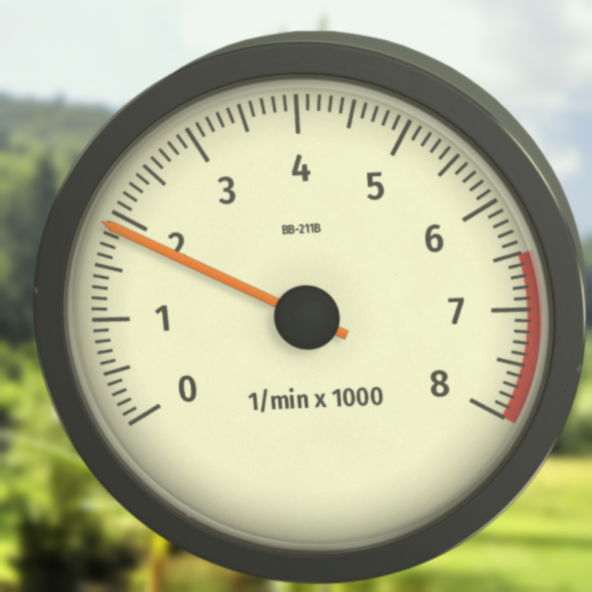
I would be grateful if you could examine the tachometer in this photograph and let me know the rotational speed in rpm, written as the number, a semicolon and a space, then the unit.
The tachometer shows 1900; rpm
